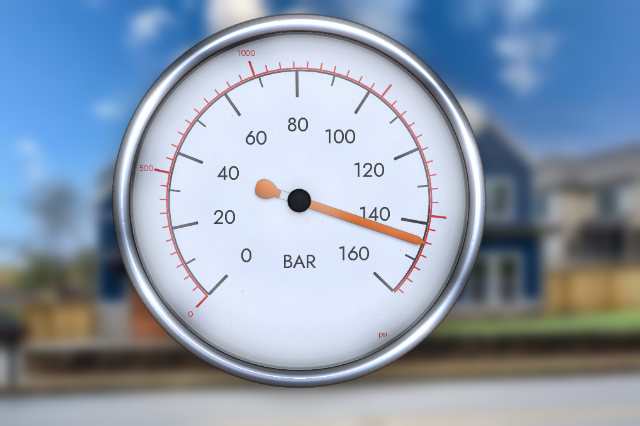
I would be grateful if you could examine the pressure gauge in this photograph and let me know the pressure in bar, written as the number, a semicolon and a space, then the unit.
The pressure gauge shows 145; bar
